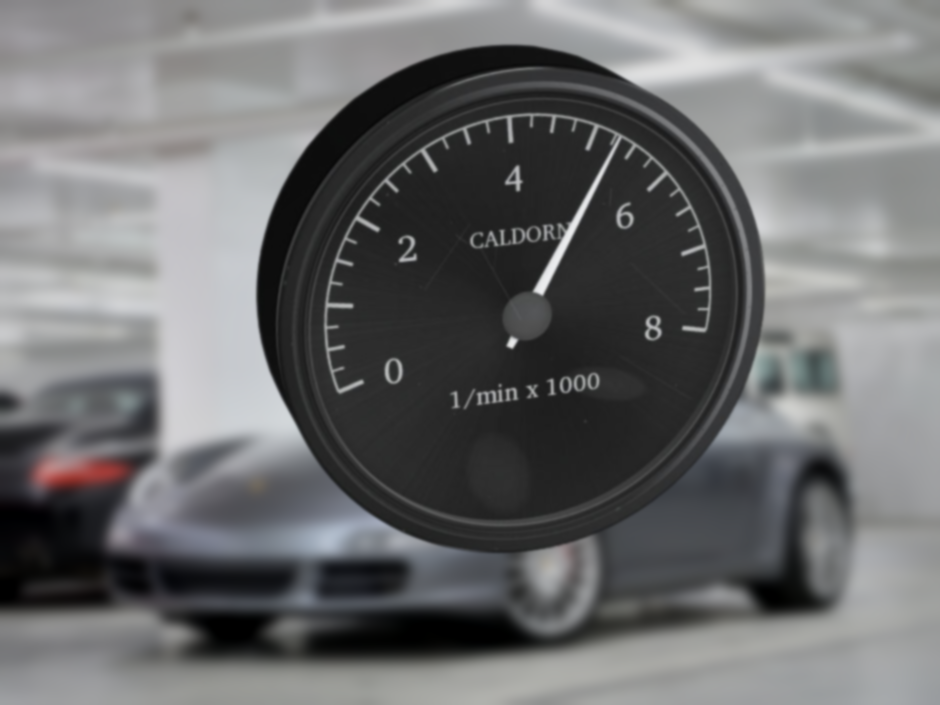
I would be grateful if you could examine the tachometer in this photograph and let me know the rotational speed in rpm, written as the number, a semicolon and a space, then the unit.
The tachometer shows 5250; rpm
